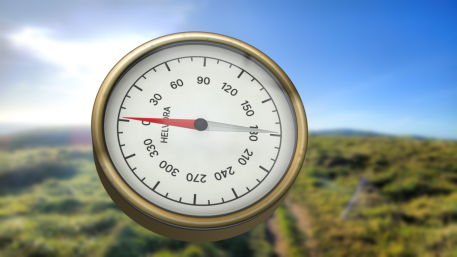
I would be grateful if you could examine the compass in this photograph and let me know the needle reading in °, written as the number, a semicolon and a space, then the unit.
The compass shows 0; °
